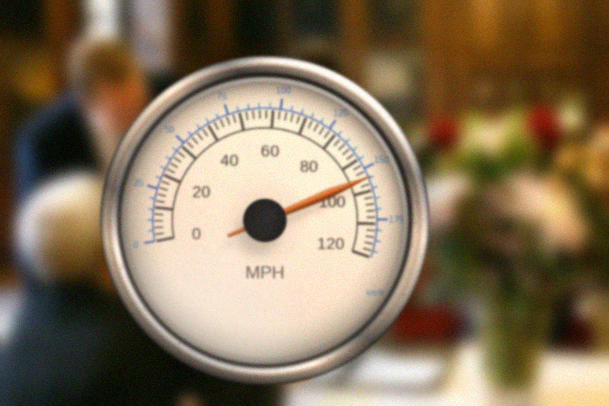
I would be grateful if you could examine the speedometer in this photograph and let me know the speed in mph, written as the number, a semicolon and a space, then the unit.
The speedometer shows 96; mph
